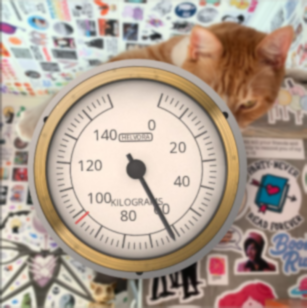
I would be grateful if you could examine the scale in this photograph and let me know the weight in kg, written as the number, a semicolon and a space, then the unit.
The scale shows 62; kg
